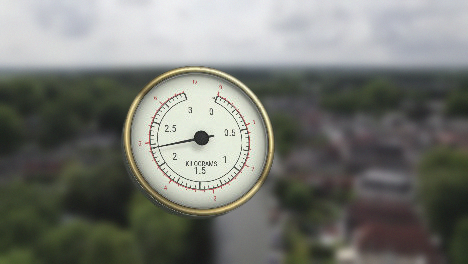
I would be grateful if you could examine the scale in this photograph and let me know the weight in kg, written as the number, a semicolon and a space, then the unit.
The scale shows 2.2; kg
